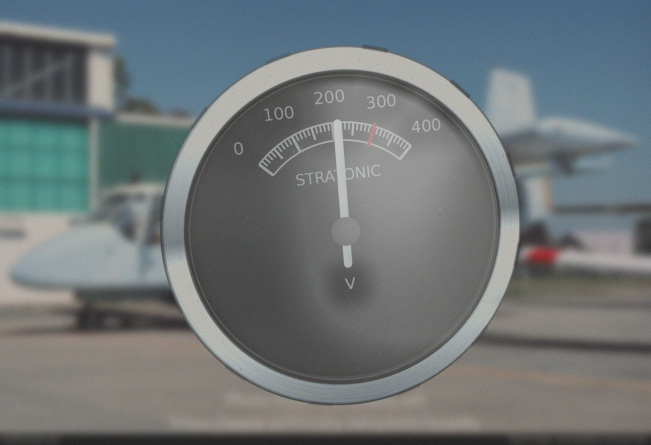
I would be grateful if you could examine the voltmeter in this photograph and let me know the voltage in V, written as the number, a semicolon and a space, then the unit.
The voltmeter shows 210; V
